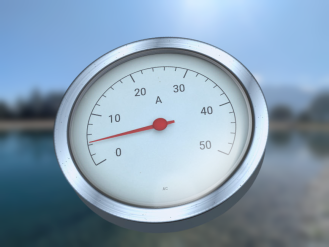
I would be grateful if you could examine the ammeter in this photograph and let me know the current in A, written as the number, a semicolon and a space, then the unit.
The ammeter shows 4; A
